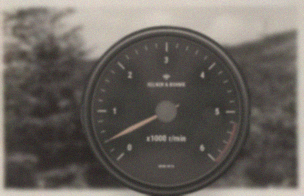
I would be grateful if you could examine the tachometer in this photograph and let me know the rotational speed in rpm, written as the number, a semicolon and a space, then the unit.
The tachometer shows 400; rpm
